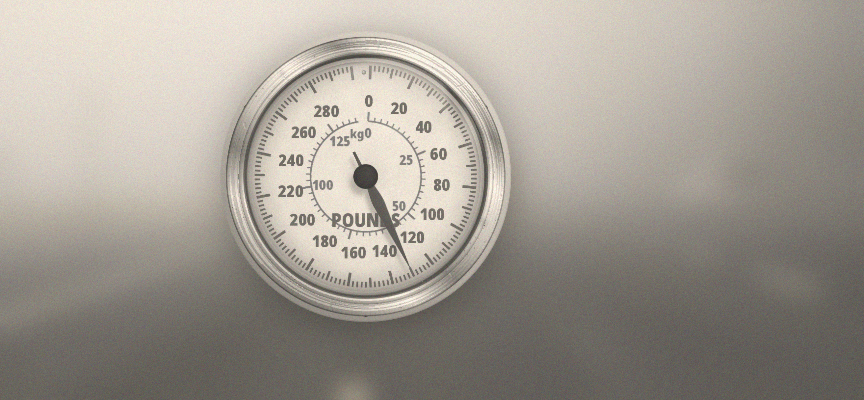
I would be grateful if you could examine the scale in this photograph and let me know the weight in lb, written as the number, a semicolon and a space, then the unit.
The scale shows 130; lb
